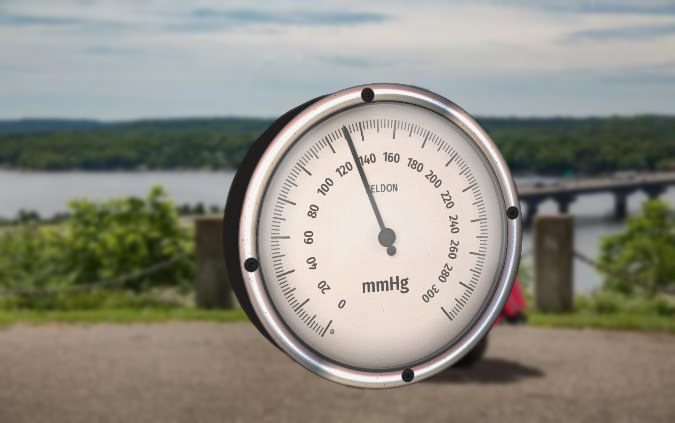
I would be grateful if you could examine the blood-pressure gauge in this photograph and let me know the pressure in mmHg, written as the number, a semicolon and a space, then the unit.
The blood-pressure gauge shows 130; mmHg
